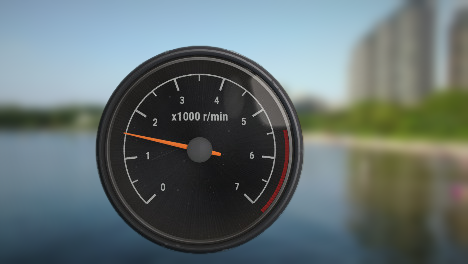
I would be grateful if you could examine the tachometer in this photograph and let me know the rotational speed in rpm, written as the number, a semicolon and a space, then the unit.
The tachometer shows 1500; rpm
